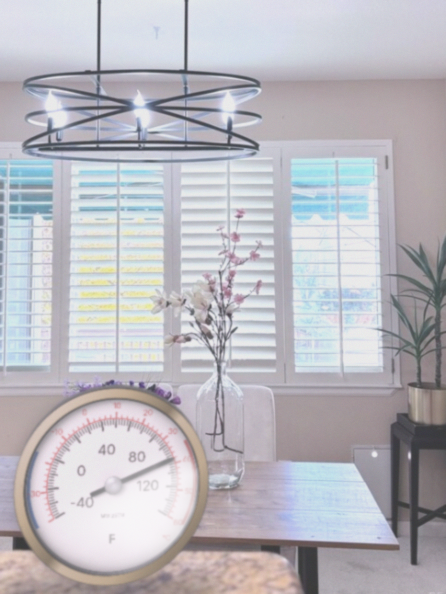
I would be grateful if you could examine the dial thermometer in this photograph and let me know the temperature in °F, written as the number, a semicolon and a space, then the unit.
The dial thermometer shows 100; °F
